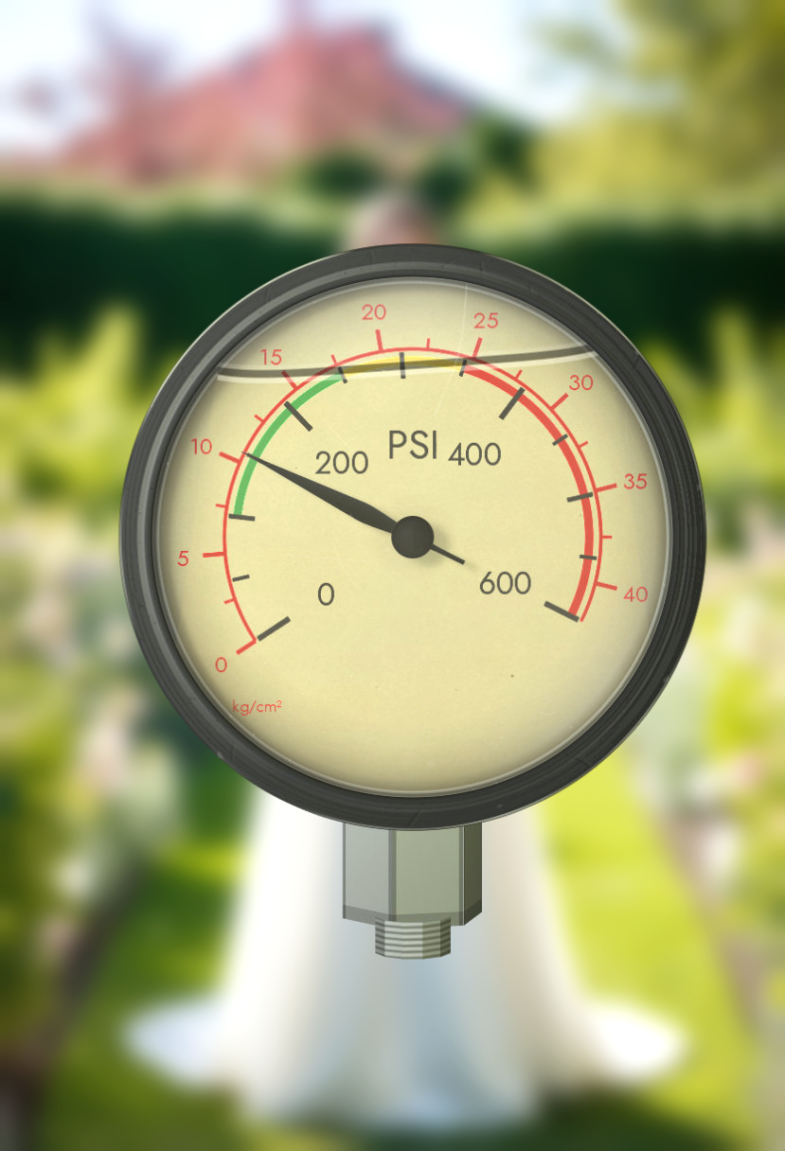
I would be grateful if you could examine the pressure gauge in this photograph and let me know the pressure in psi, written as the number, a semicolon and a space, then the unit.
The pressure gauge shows 150; psi
